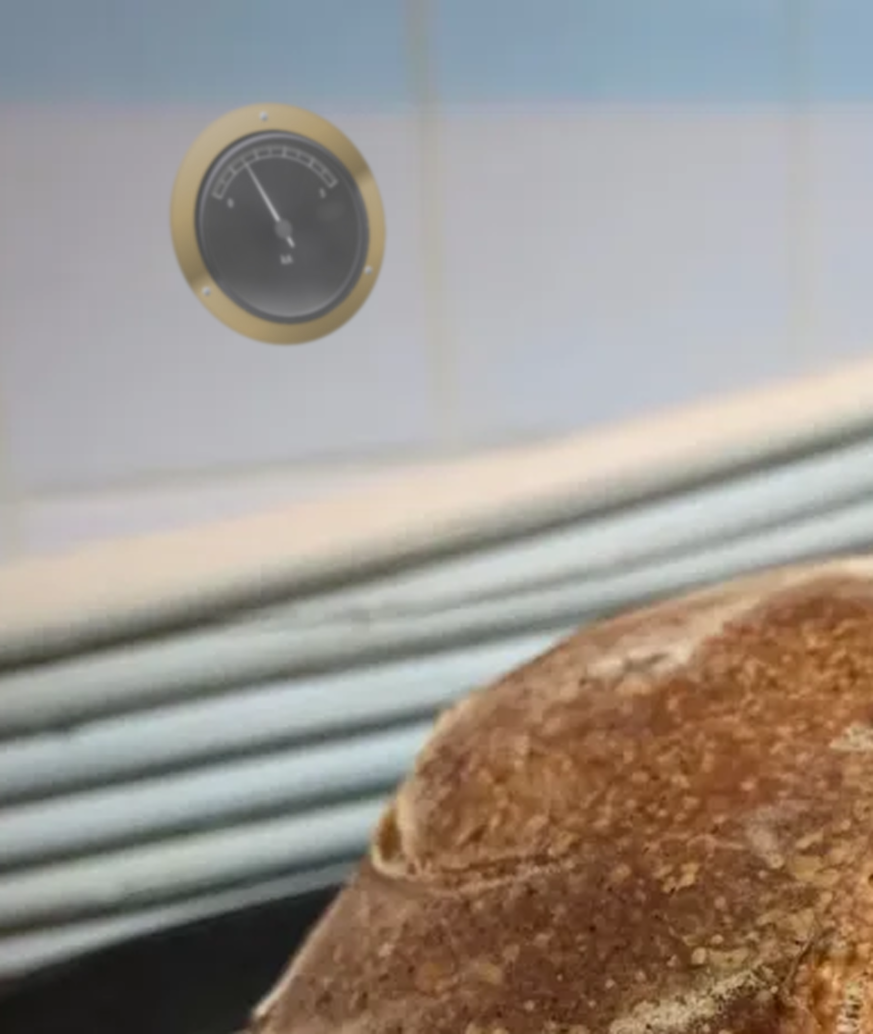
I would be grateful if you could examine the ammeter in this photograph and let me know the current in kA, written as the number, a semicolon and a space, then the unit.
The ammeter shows 1.5; kA
